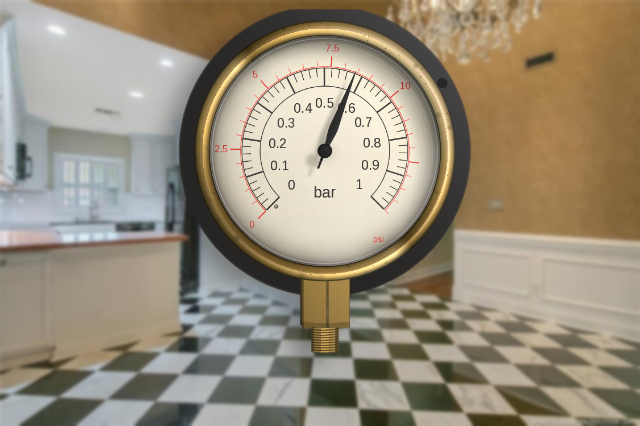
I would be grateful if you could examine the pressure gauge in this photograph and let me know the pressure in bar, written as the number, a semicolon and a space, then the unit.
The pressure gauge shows 0.58; bar
